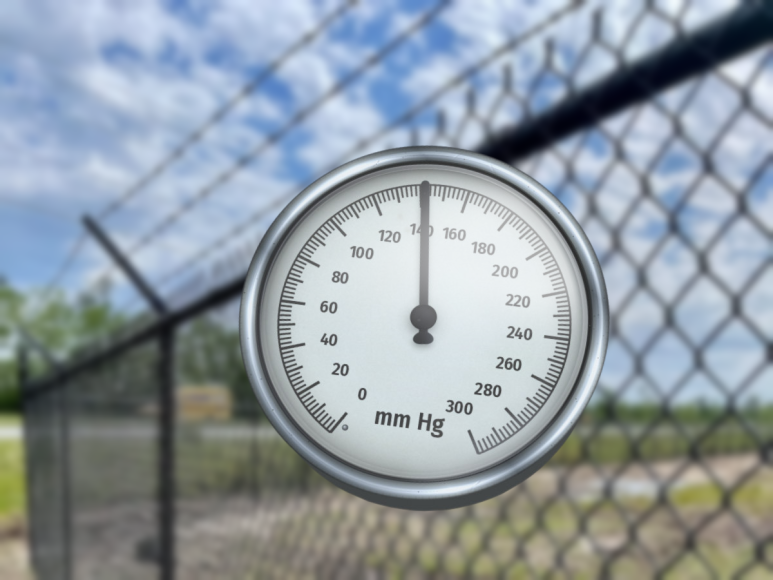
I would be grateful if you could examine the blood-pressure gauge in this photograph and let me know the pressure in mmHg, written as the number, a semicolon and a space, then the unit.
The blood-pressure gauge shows 142; mmHg
